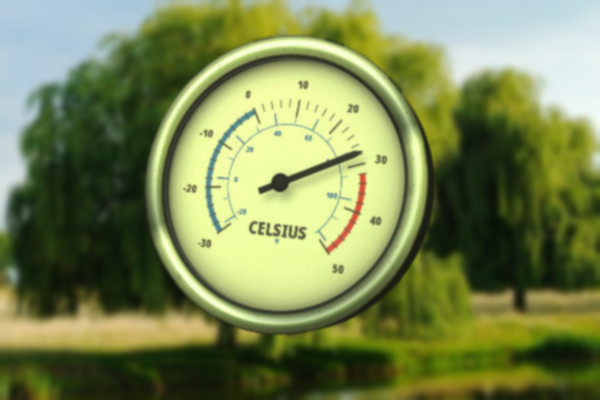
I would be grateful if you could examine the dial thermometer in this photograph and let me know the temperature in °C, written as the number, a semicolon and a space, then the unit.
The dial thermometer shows 28; °C
